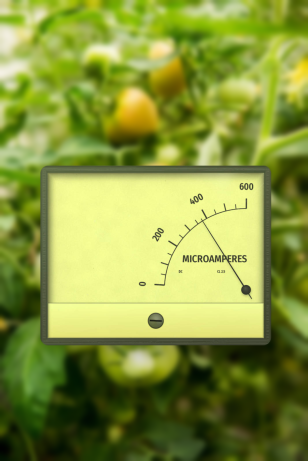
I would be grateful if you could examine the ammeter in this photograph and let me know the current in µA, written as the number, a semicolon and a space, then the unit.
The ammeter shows 375; µA
